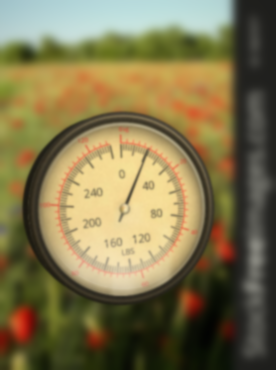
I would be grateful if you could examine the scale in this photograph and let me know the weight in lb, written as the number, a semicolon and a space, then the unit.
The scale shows 20; lb
